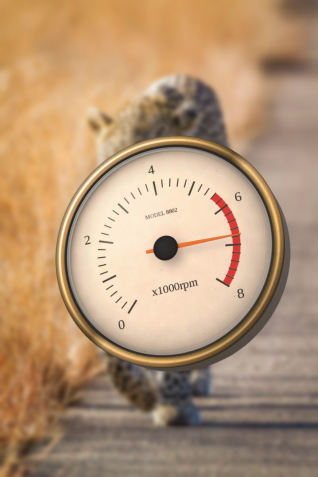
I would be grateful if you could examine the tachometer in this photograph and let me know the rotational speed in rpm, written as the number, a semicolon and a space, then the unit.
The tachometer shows 6800; rpm
